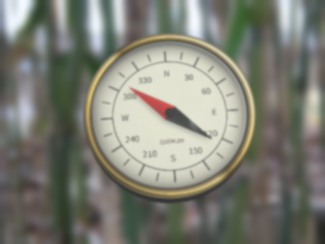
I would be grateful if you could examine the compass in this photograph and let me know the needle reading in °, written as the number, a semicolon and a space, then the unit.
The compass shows 307.5; °
